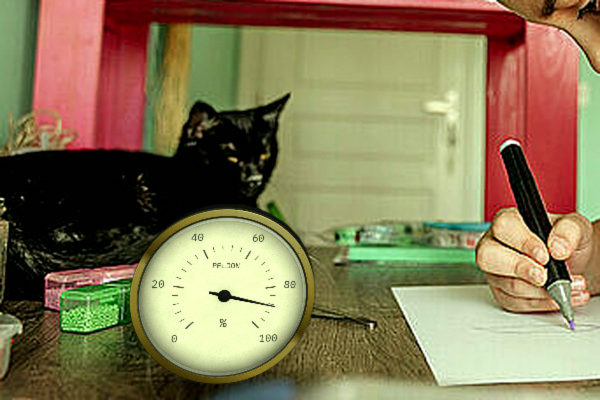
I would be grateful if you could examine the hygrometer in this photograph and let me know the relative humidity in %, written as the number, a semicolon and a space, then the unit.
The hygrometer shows 88; %
